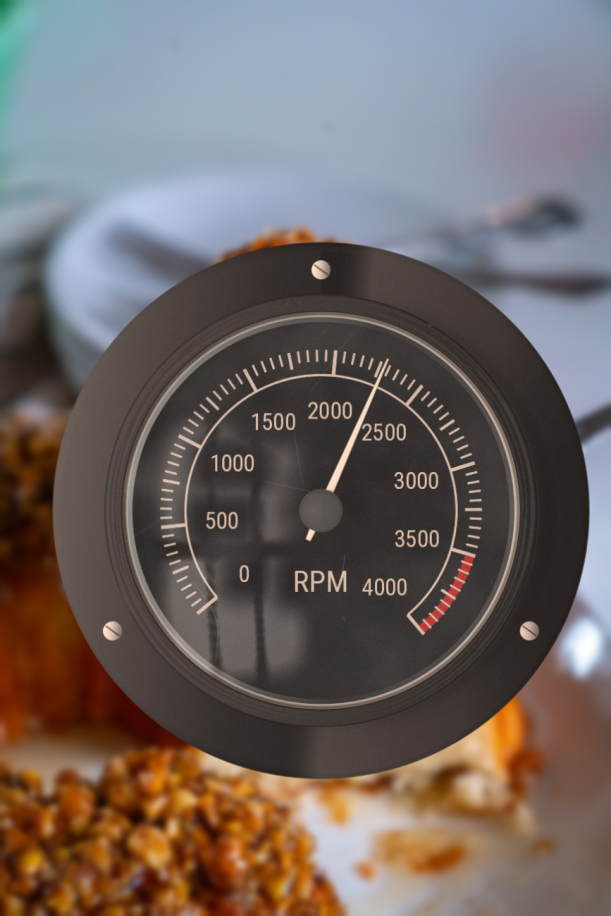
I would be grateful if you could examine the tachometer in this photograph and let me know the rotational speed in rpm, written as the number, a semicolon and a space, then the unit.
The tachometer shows 2275; rpm
